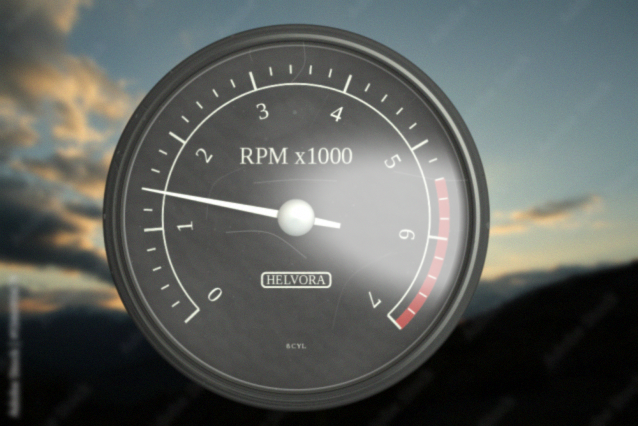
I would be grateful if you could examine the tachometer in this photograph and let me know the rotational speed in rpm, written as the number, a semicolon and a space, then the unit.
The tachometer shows 1400; rpm
